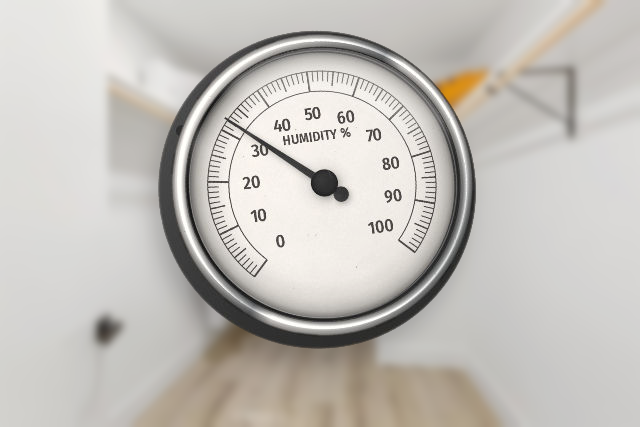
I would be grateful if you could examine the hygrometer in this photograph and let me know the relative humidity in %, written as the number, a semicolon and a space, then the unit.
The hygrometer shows 32; %
